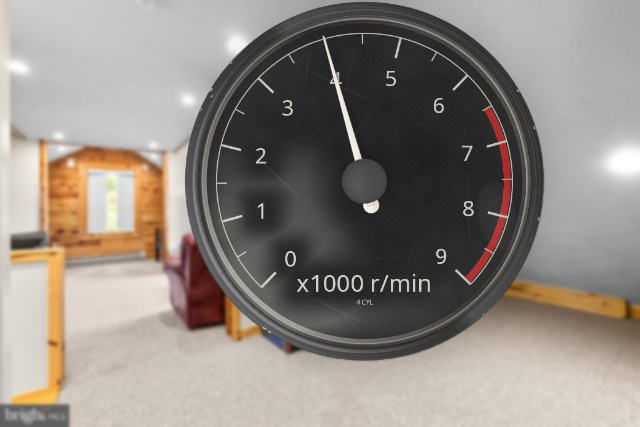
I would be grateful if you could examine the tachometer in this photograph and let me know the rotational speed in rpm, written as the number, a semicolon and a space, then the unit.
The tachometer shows 4000; rpm
